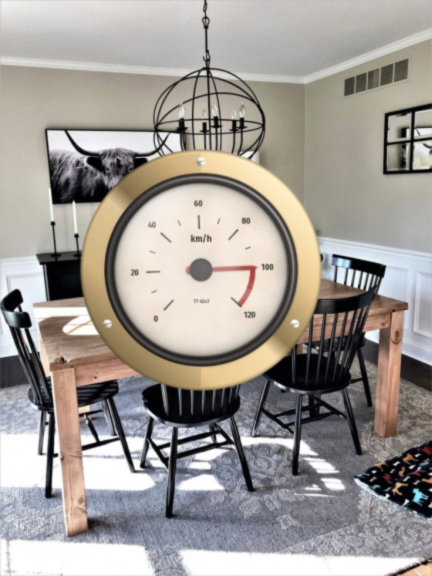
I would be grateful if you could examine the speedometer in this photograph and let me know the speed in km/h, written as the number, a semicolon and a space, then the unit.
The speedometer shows 100; km/h
